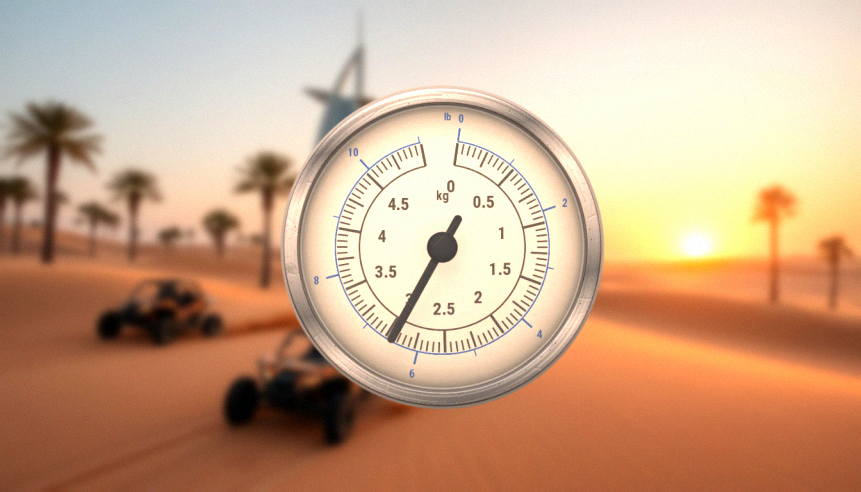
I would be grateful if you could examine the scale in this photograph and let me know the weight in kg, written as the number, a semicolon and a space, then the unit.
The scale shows 2.95; kg
